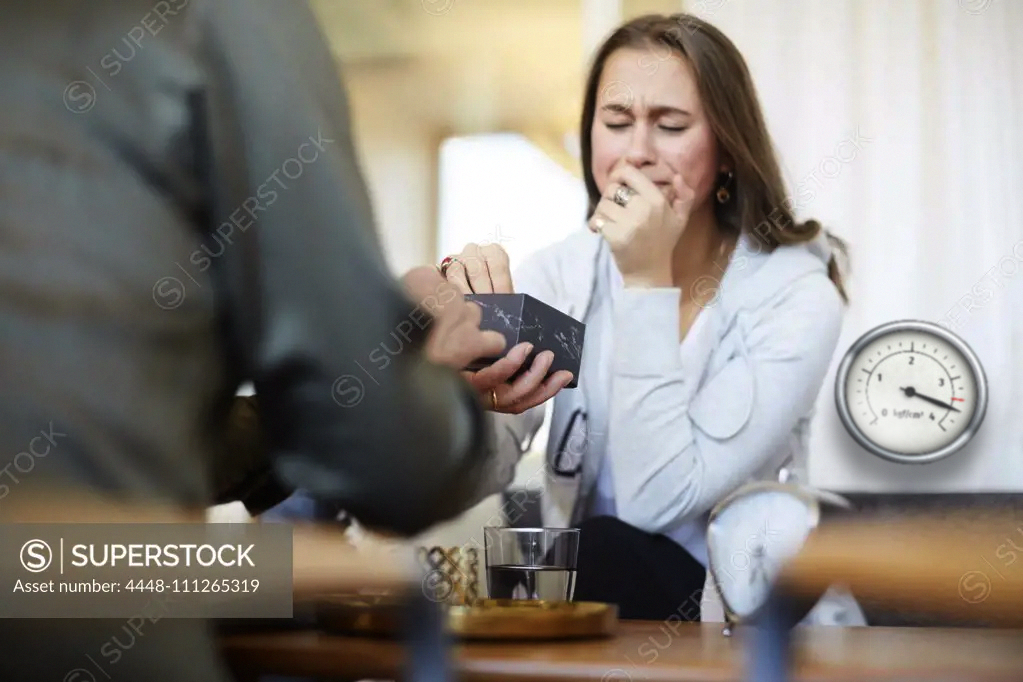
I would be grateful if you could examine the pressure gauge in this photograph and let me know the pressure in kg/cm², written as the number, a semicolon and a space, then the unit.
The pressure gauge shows 3.6; kg/cm²
